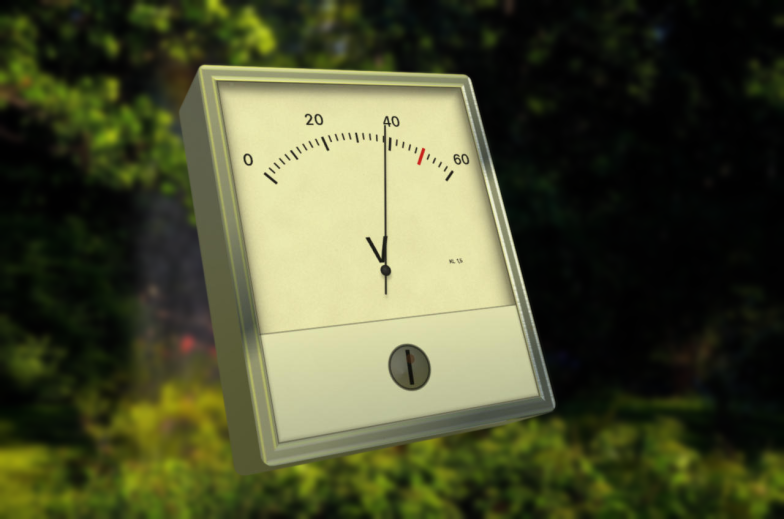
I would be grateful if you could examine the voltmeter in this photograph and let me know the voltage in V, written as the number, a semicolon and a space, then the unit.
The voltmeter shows 38; V
